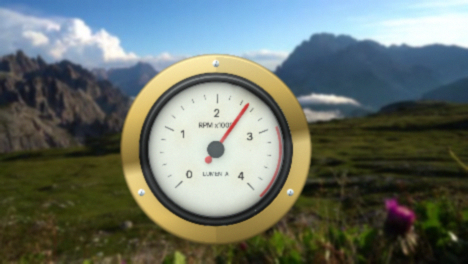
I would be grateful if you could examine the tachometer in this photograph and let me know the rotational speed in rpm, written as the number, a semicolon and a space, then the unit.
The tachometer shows 2500; rpm
